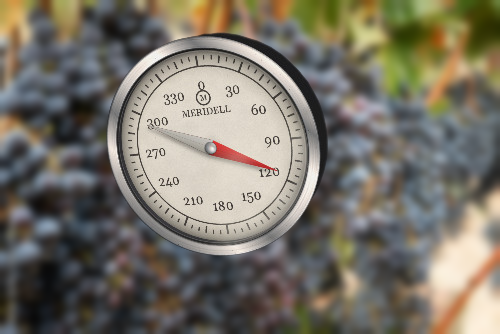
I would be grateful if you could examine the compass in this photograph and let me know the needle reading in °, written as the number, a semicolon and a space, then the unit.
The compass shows 115; °
